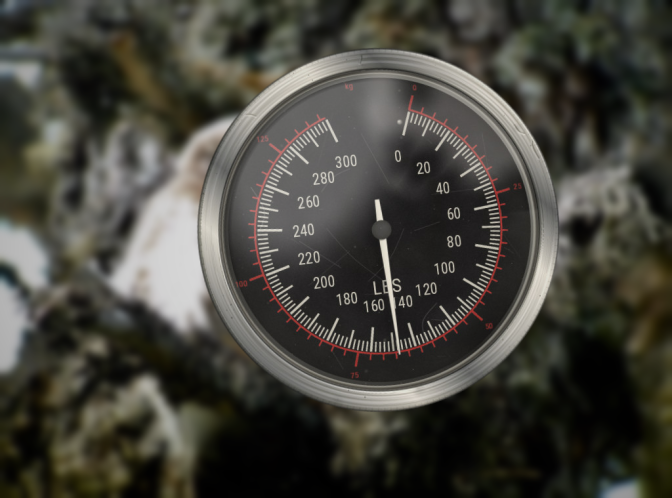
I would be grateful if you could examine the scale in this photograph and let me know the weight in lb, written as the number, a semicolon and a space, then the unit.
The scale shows 148; lb
